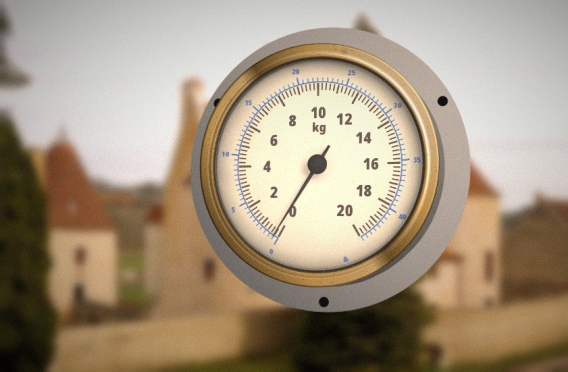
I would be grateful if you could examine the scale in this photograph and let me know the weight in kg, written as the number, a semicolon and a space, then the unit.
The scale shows 0.2; kg
